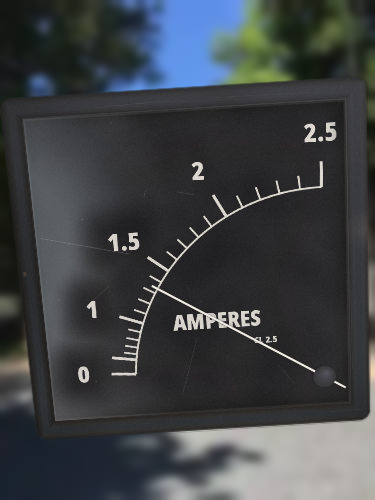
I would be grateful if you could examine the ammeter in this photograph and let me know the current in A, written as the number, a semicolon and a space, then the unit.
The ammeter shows 1.35; A
